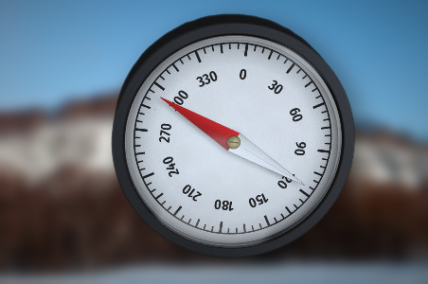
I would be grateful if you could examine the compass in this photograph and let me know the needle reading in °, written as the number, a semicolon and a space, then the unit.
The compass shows 295; °
